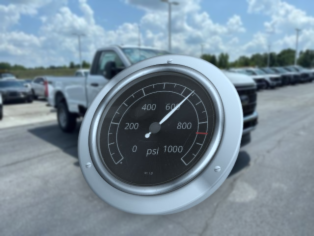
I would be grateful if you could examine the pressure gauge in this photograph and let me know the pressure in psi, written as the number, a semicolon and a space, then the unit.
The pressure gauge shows 650; psi
